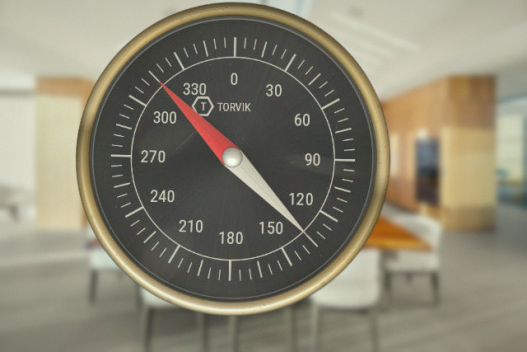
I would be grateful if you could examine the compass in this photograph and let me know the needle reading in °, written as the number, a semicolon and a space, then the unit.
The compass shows 315; °
